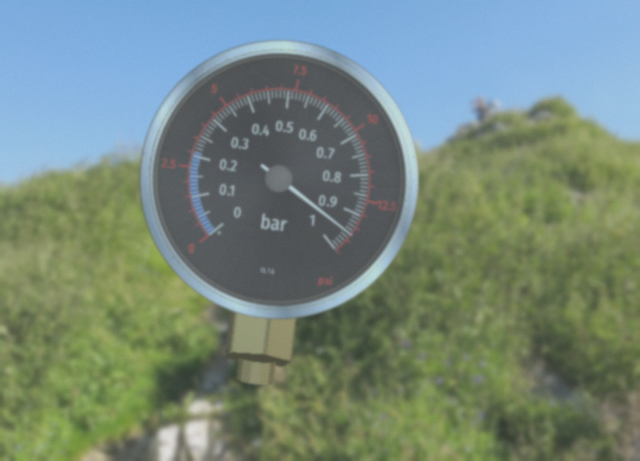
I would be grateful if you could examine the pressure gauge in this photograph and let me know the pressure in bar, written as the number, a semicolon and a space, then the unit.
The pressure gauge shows 0.95; bar
